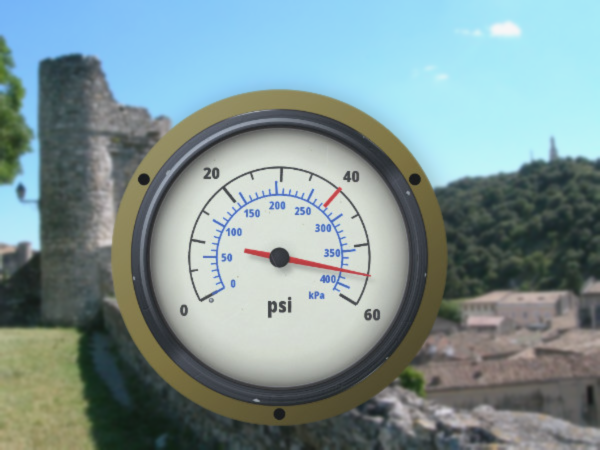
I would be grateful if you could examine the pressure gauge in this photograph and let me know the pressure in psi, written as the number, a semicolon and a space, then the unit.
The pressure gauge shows 55; psi
